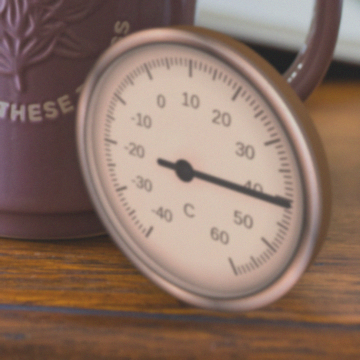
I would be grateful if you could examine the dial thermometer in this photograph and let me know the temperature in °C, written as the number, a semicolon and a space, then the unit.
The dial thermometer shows 40; °C
